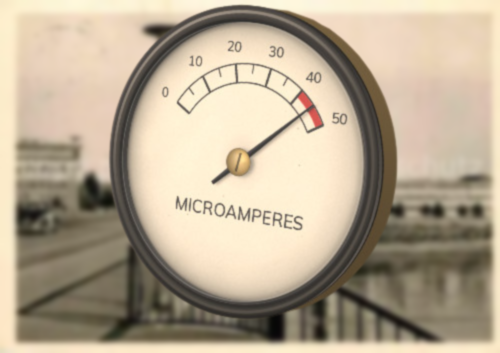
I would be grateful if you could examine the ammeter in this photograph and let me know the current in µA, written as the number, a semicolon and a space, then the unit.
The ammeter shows 45; µA
